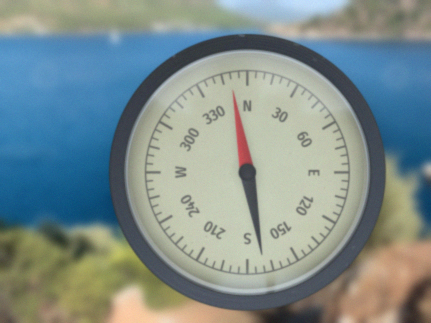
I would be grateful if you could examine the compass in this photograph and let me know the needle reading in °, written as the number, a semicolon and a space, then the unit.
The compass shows 350; °
